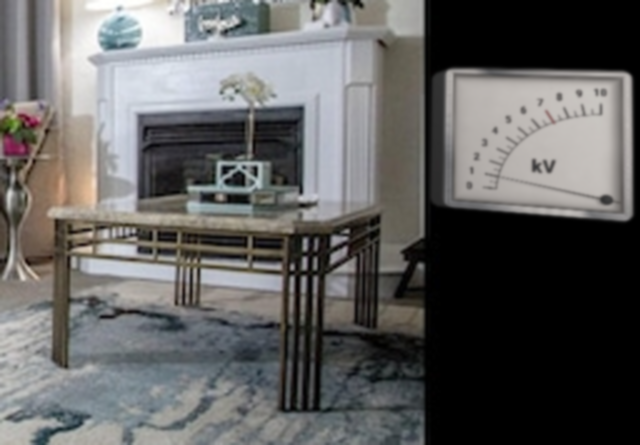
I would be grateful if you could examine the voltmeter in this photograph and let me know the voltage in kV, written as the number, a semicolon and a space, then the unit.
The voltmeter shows 1; kV
